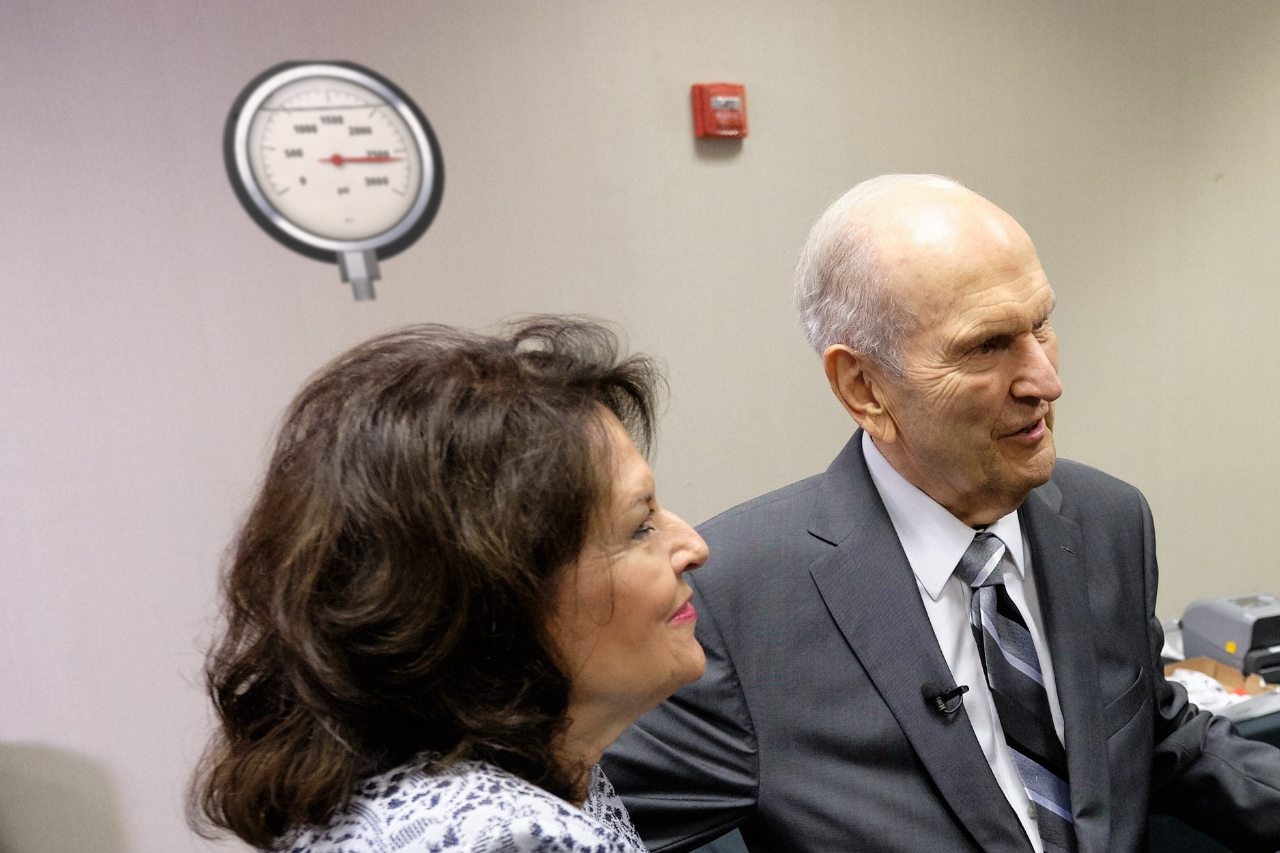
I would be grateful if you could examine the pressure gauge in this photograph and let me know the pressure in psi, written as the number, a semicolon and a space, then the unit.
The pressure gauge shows 2600; psi
